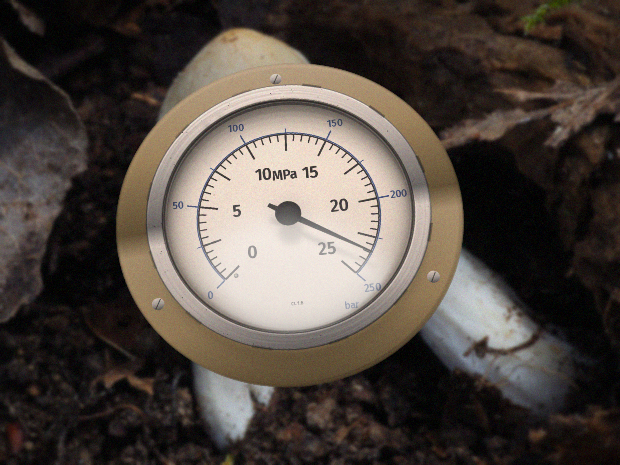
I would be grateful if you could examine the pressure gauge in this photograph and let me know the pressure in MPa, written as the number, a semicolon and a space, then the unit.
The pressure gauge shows 23.5; MPa
